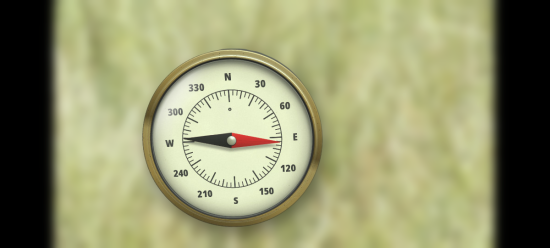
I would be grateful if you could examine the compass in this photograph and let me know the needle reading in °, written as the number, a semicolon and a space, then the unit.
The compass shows 95; °
